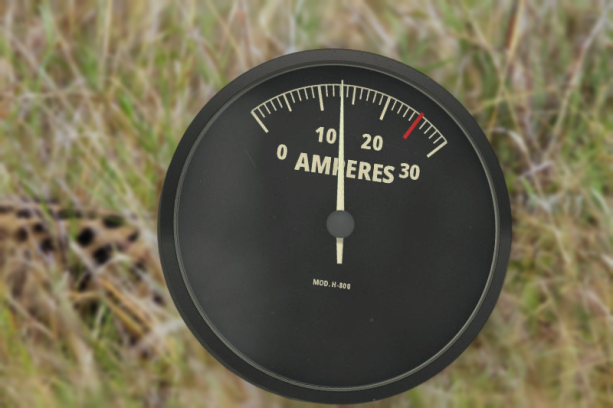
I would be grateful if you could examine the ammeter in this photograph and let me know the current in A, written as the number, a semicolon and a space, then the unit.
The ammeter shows 13; A
